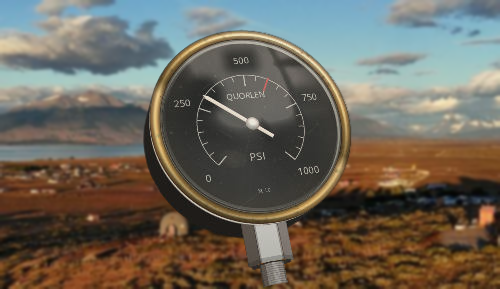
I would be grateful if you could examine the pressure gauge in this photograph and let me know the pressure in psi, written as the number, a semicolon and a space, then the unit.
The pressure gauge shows 300; psi
